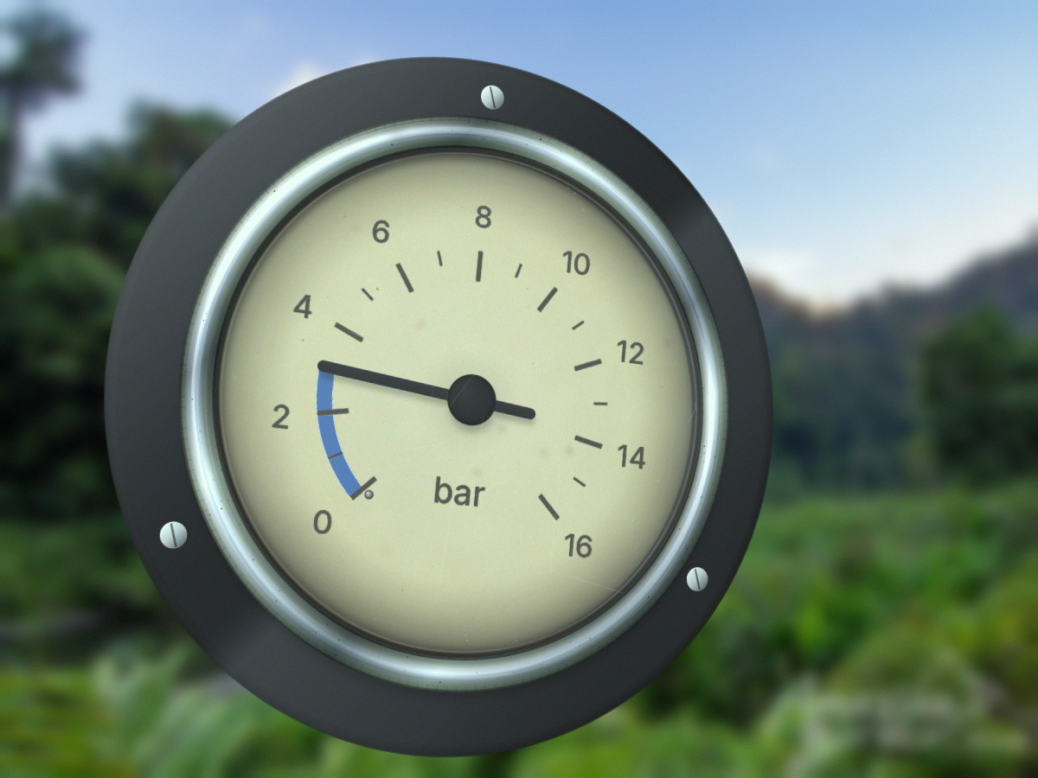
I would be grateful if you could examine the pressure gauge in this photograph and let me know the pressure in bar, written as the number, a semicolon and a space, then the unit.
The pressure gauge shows 3; bar
